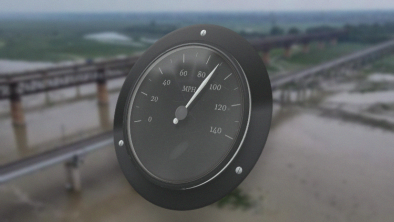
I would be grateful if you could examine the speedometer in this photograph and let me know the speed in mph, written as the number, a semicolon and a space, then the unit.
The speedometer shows 90; mph
